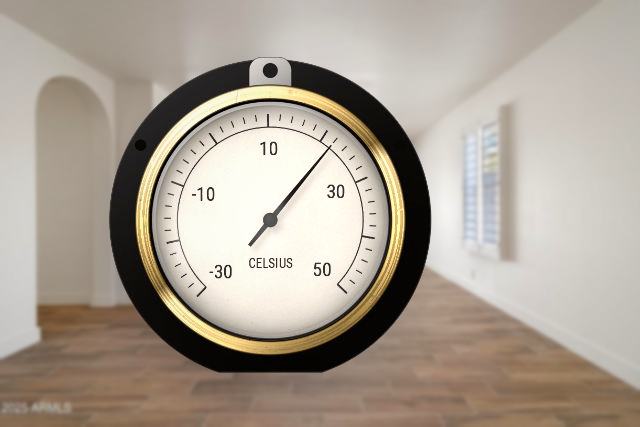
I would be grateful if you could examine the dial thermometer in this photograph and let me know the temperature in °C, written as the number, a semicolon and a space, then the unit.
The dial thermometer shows 22; °C
